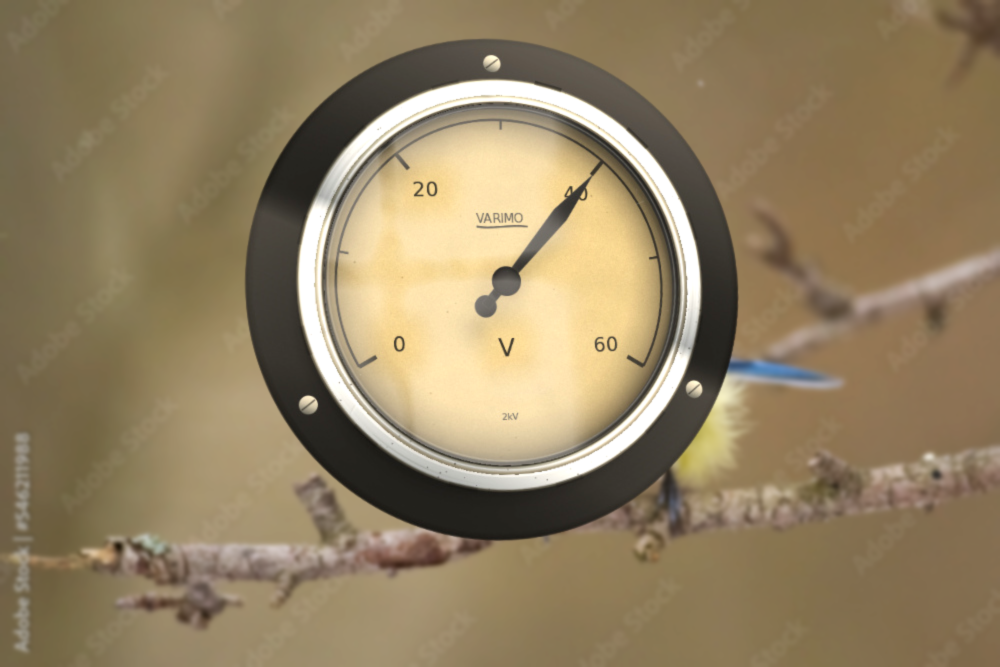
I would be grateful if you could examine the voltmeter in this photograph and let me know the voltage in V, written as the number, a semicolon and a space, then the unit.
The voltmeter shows 40; V
